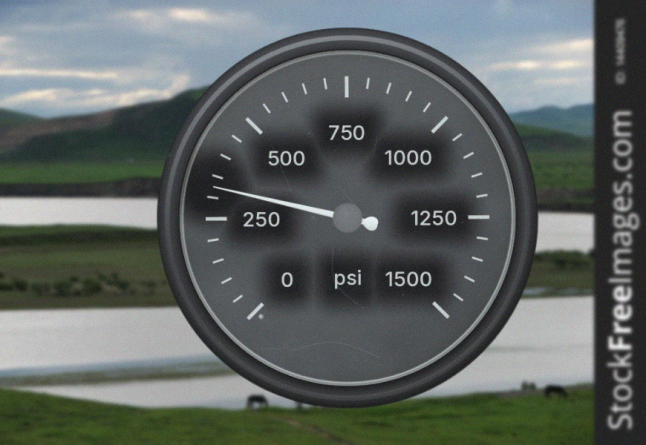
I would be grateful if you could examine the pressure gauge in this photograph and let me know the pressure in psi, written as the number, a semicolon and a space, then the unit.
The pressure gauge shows 325; psi
